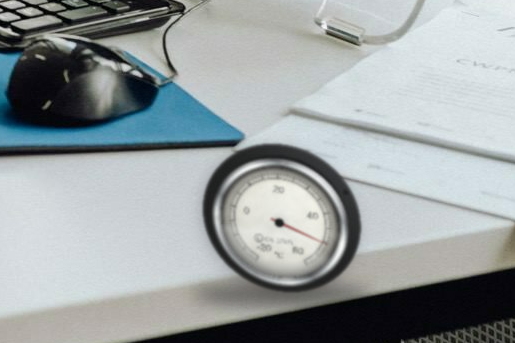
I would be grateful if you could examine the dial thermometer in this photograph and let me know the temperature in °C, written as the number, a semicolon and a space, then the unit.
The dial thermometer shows 50; °C
